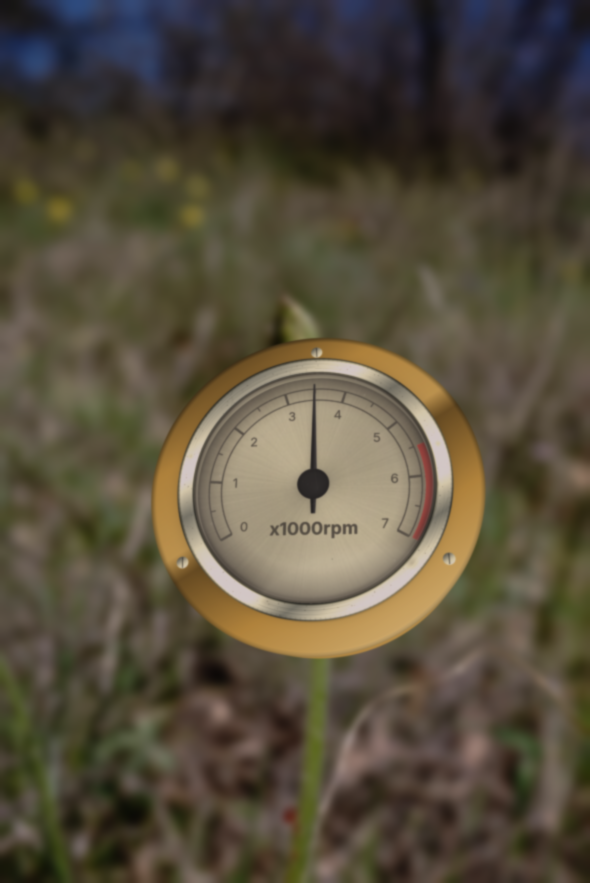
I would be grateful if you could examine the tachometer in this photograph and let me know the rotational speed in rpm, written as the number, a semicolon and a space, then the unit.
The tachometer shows 3500; rpm
